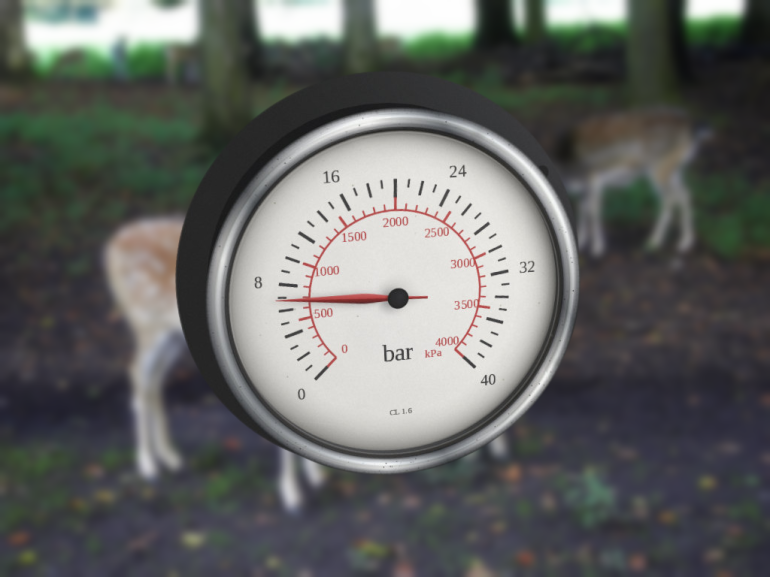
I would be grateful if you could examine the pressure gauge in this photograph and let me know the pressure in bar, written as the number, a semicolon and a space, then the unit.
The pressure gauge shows 7; bar
